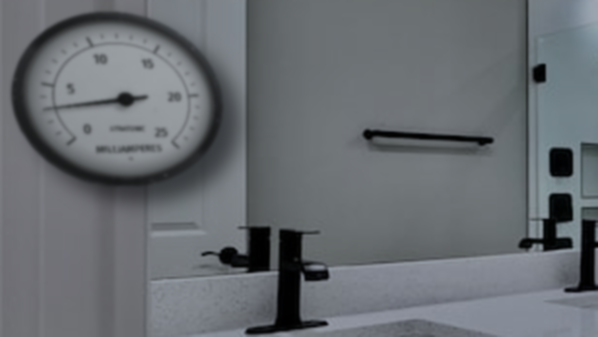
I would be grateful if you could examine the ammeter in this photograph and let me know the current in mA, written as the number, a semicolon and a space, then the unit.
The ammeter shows 3; mA
